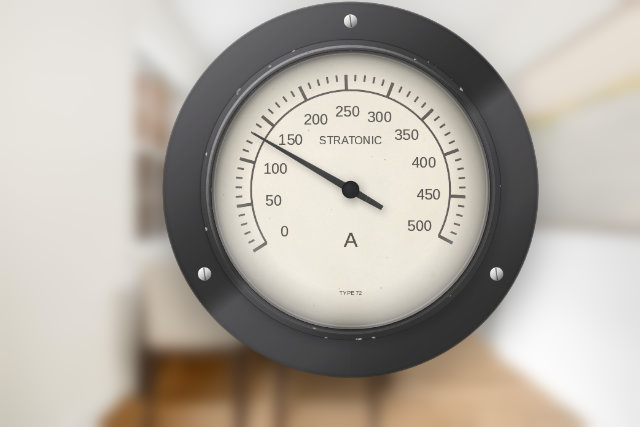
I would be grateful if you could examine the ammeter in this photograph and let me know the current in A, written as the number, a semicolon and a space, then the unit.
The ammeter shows 130; A
